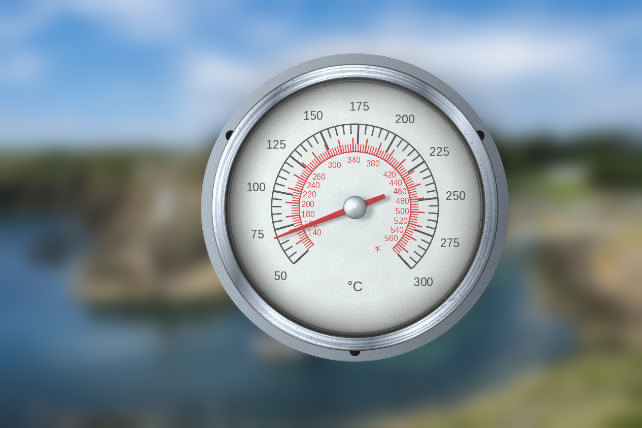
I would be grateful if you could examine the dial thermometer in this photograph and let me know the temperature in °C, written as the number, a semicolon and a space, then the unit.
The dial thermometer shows 70; °C
